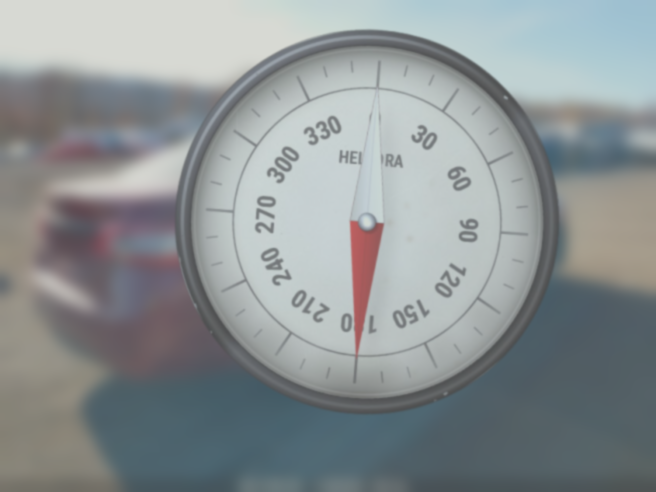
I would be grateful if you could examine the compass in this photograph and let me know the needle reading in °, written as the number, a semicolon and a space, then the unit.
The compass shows 180; °
